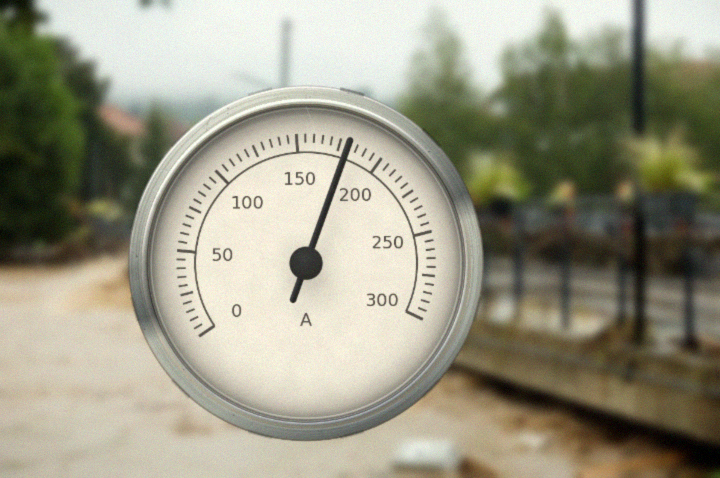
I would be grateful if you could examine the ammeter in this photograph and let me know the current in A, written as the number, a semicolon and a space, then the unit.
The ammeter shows 180; A
